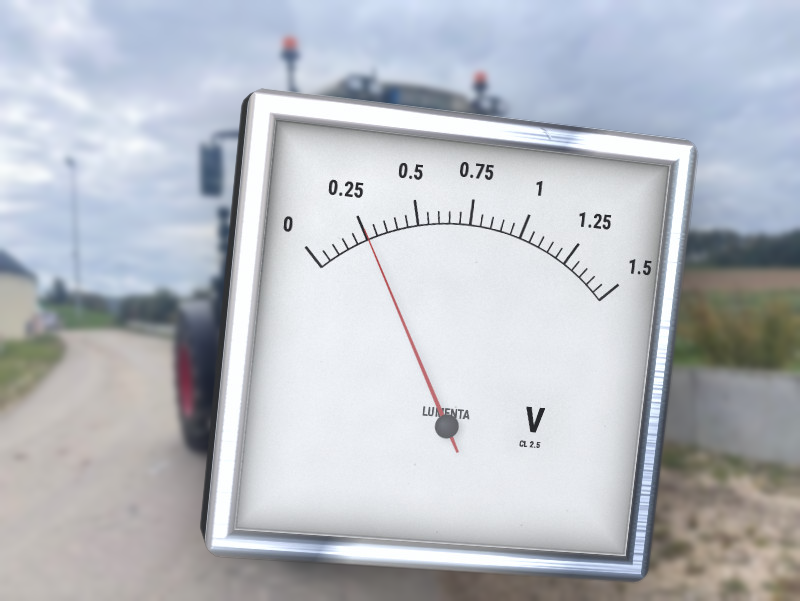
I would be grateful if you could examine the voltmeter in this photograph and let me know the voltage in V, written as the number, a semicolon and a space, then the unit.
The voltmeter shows 0.25; V
